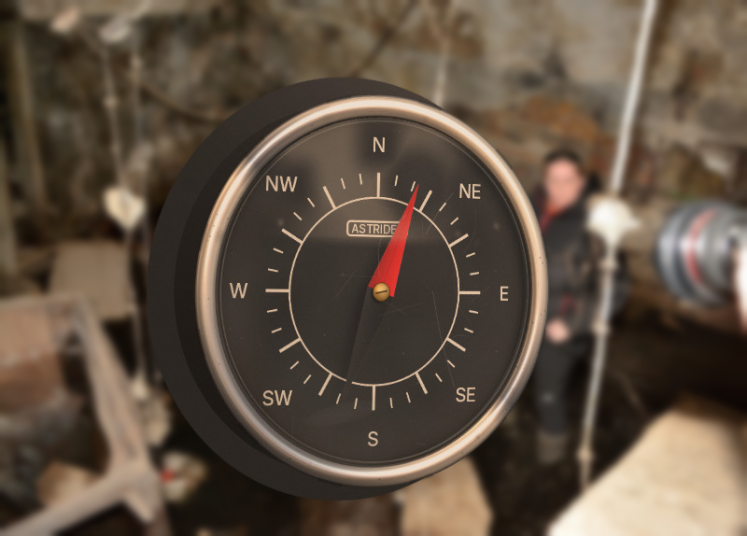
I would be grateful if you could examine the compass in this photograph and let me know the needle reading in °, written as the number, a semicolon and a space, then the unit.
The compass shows 20; °
